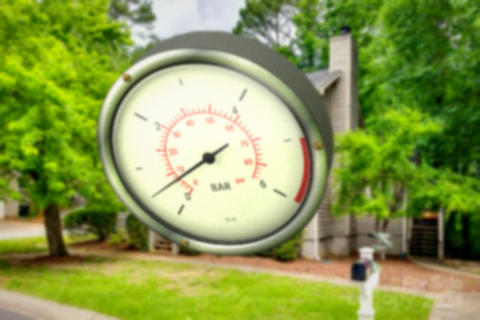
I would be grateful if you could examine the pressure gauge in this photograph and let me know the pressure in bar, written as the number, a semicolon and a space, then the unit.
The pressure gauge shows 0.5; bar
